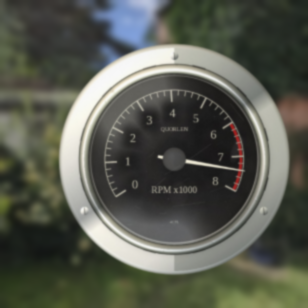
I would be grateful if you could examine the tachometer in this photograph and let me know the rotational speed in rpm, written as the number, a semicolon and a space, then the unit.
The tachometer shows 7400; rpm
